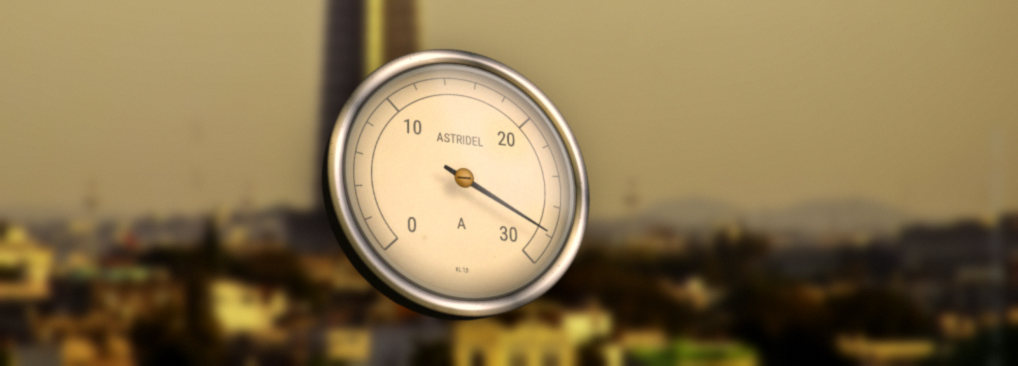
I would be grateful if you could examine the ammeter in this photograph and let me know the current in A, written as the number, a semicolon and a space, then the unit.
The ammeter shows 28; A
